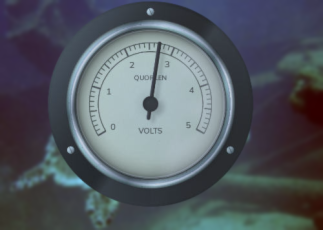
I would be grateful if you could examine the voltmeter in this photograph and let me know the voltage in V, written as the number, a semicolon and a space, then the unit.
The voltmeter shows 2.7; V
